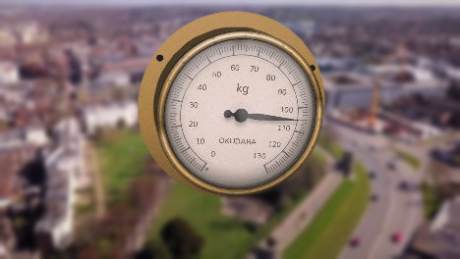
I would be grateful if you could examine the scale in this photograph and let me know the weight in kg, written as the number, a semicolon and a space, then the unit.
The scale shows 105; kg
